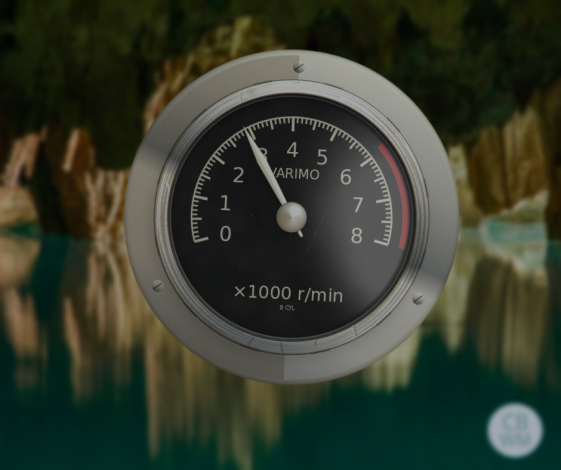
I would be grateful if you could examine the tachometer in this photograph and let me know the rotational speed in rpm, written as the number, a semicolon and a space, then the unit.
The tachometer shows 2900; rpm
